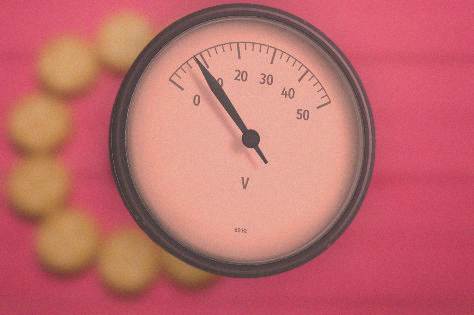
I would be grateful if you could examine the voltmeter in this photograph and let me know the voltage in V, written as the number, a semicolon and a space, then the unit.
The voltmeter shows 8; V
